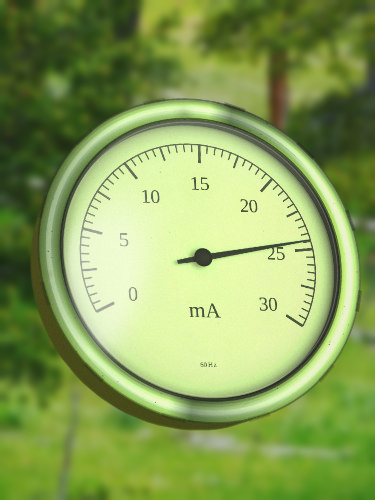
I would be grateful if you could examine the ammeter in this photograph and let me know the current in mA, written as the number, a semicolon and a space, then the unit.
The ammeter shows 24.5; mA
